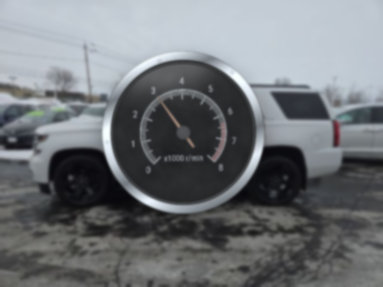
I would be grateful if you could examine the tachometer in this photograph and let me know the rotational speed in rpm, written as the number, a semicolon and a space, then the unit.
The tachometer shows 3000; rpm
